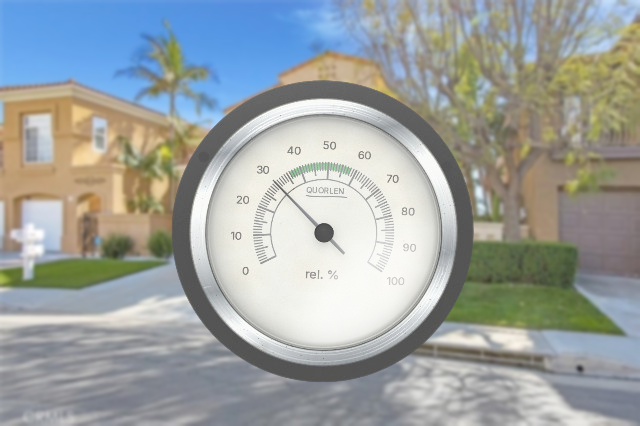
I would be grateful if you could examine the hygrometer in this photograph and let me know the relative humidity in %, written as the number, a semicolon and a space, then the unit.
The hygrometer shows 30; %
